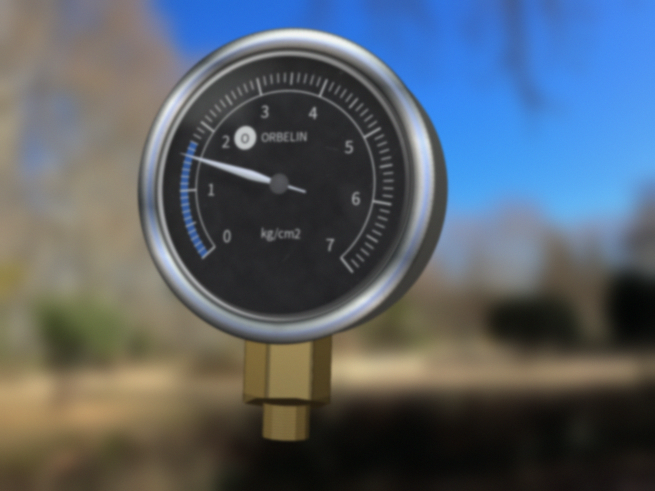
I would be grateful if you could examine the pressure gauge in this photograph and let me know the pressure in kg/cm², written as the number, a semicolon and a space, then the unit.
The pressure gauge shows 1.5; kg/cm²
